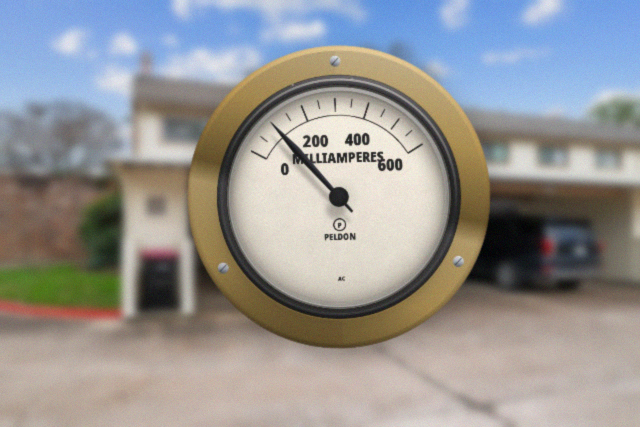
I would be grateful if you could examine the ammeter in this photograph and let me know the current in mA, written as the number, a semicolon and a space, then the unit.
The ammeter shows 100; mA
